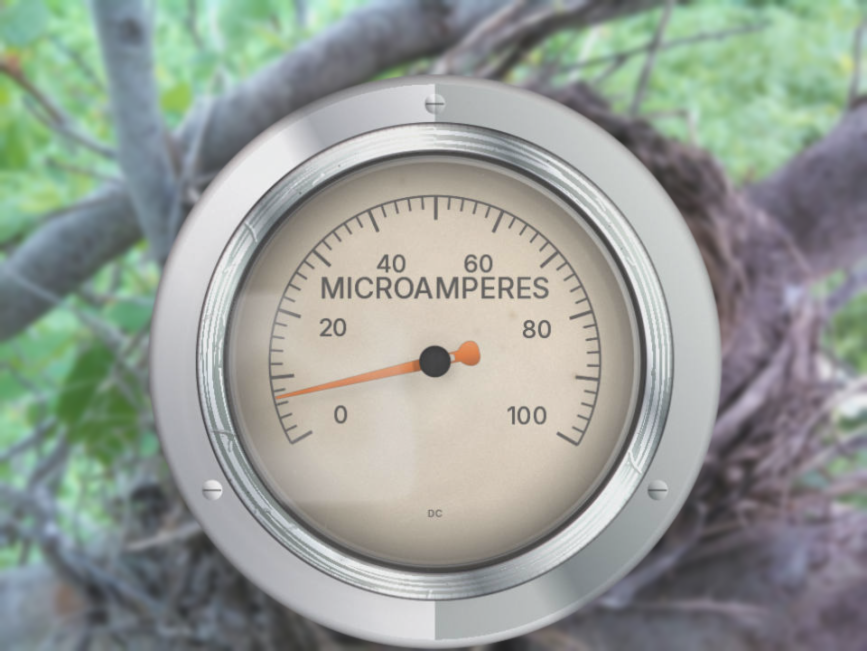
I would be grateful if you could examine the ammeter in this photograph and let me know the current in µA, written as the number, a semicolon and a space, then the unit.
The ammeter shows 7; µA
